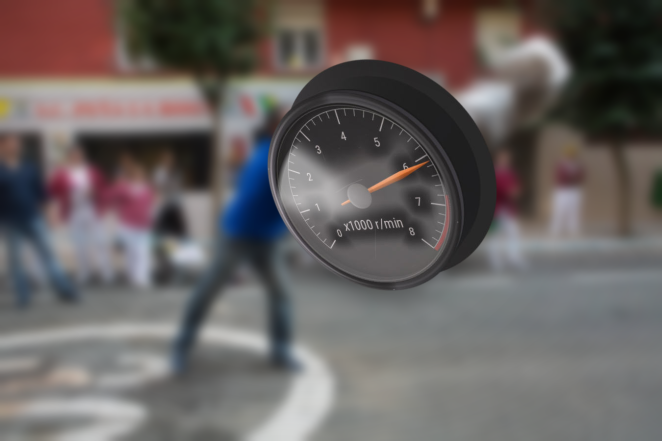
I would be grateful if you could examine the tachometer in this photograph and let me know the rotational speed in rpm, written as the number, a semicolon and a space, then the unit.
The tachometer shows 6100; rpm
